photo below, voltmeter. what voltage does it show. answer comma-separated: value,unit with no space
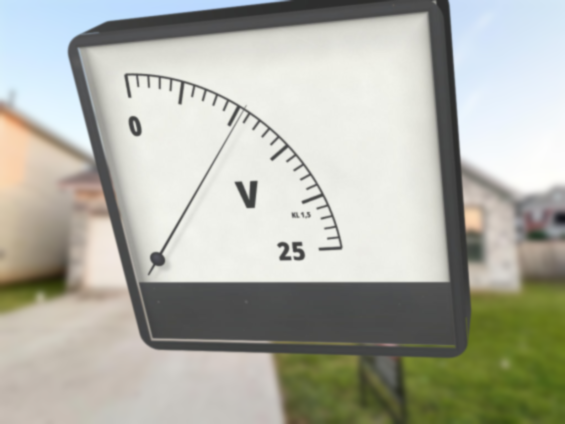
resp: 10.5,V
